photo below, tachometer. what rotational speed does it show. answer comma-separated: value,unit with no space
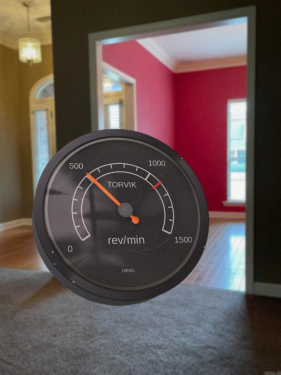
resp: 500,rpm
